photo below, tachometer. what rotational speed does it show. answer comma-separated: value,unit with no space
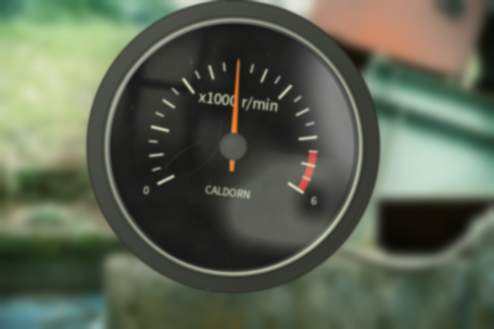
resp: 3000,rpm
